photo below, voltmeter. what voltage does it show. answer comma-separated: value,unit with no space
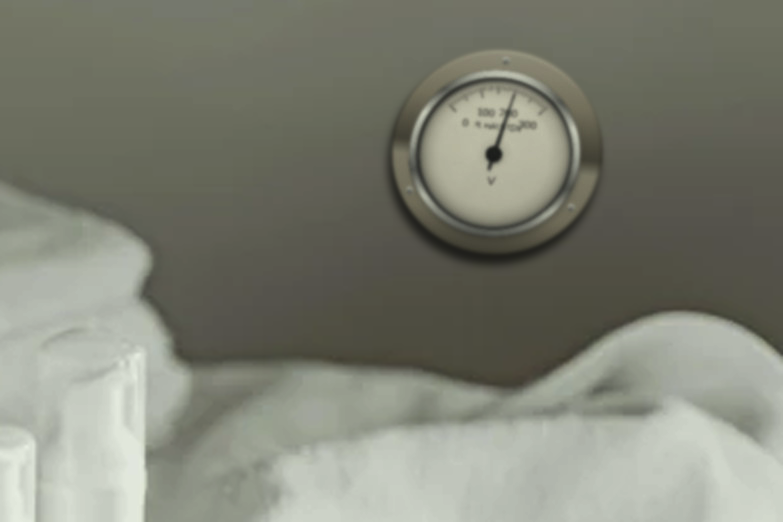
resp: 200,V
